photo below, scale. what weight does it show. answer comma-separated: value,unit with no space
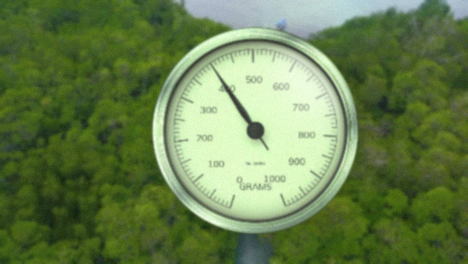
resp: 400,g
